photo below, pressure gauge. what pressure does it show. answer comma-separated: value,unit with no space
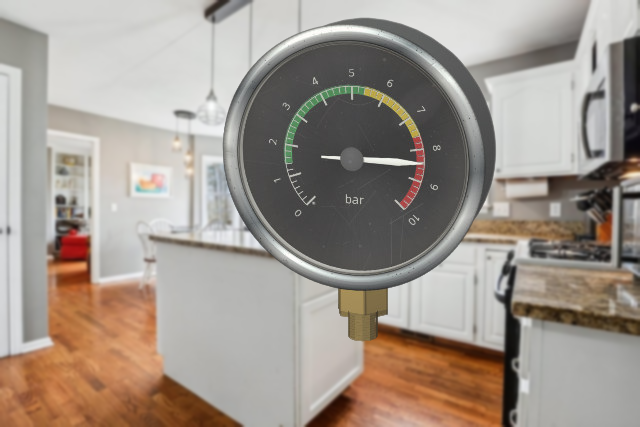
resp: 8.4,bar
